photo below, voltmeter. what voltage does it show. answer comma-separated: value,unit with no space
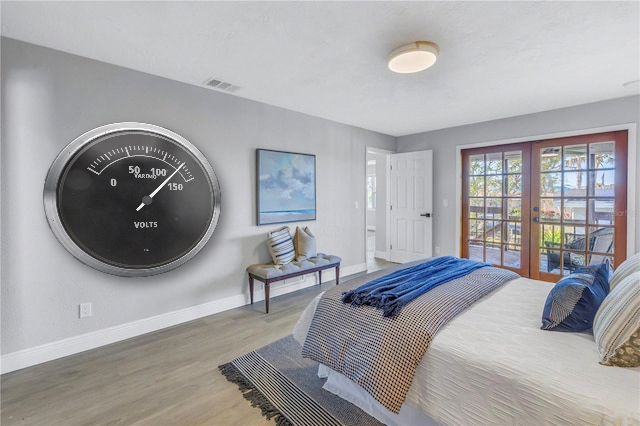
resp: 125,V
